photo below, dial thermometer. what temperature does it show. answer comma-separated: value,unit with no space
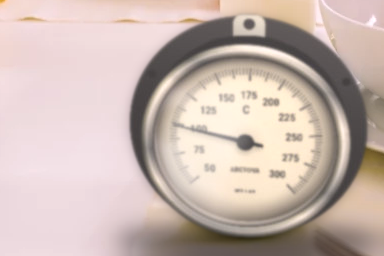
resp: 100,°C
